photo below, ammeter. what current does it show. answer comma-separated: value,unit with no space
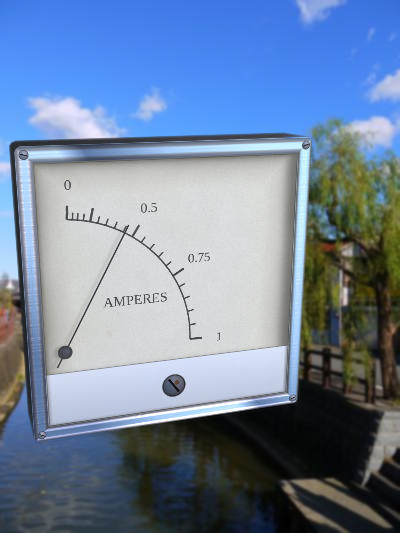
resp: 0.45,A
